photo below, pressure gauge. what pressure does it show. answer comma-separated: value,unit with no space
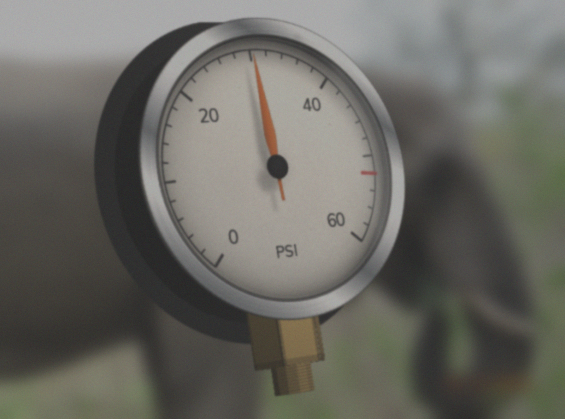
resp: 30,psi
